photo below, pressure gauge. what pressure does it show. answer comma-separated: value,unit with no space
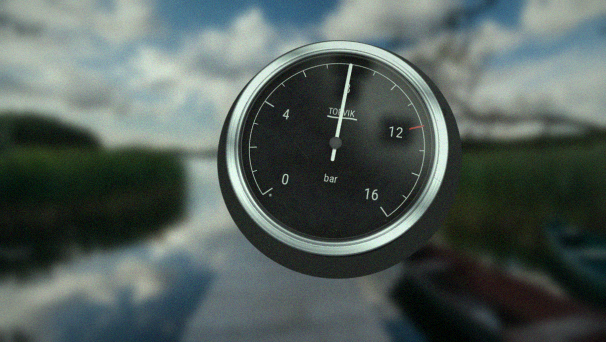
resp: 8,bar
